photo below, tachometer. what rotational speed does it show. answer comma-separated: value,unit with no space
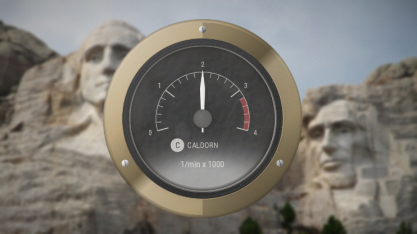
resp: 2000,rpm
